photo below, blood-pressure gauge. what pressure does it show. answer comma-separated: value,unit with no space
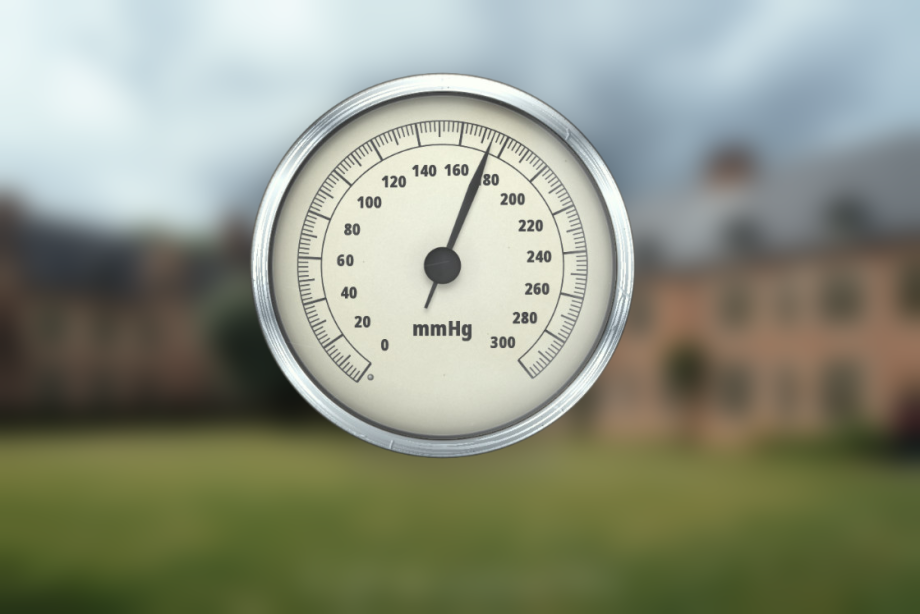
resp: 174,mmHg
